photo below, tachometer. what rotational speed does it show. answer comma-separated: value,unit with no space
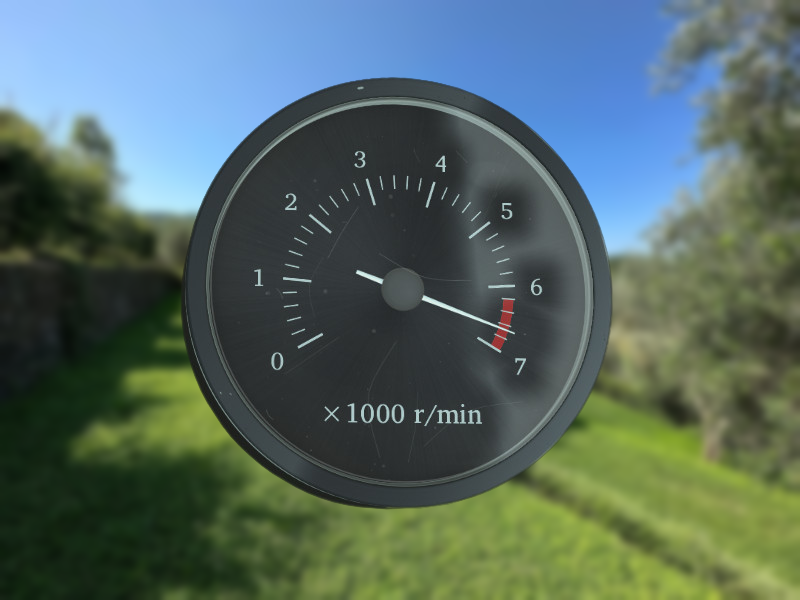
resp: 6700,rpm
